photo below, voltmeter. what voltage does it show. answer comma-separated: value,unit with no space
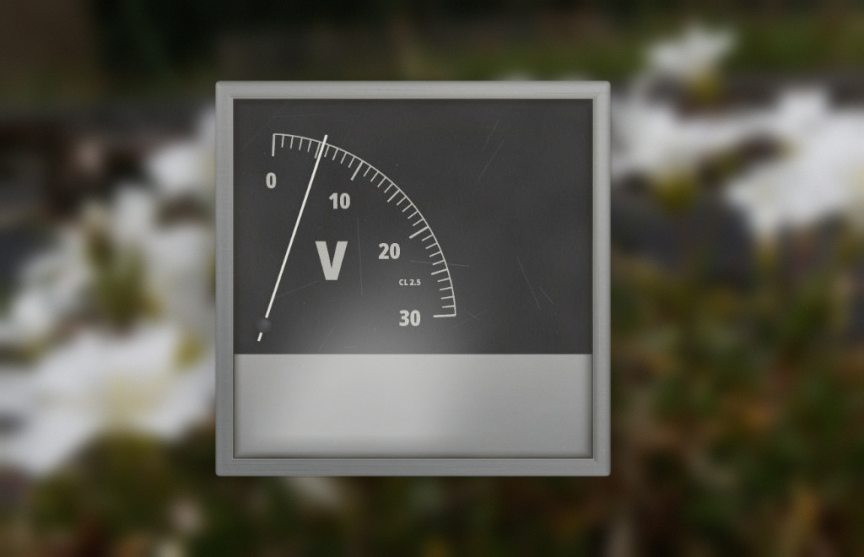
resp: 5.5,V
